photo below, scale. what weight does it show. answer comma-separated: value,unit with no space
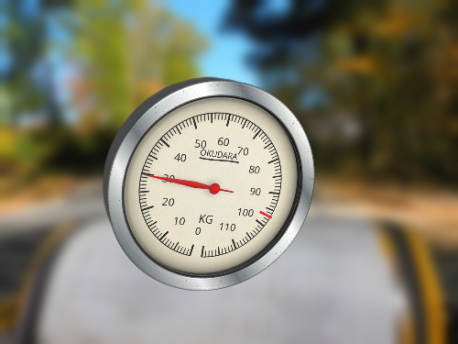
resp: 30,kg
